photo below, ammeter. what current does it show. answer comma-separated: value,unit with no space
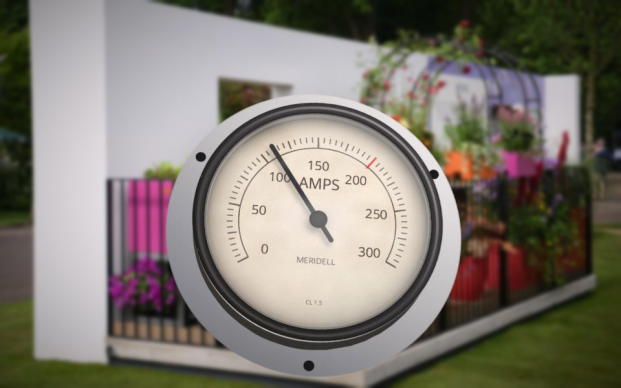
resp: 110,A
